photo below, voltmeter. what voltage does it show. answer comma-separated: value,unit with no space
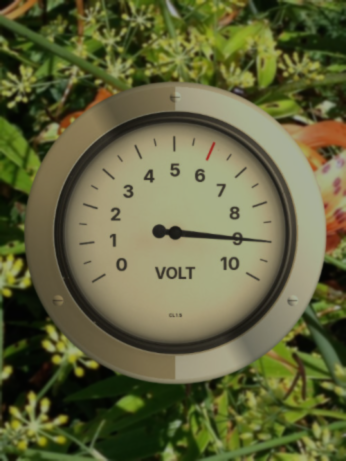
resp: 9,V
